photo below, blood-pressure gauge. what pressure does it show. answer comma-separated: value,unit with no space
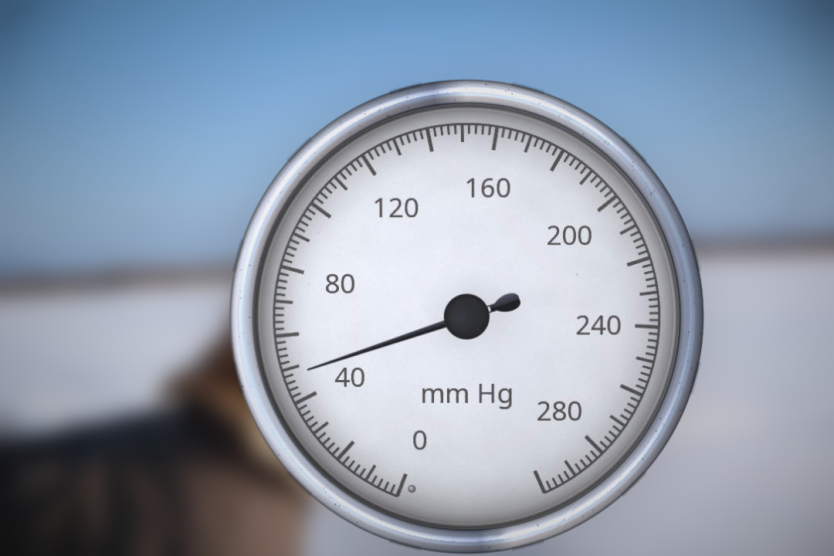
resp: 48,mmHg
